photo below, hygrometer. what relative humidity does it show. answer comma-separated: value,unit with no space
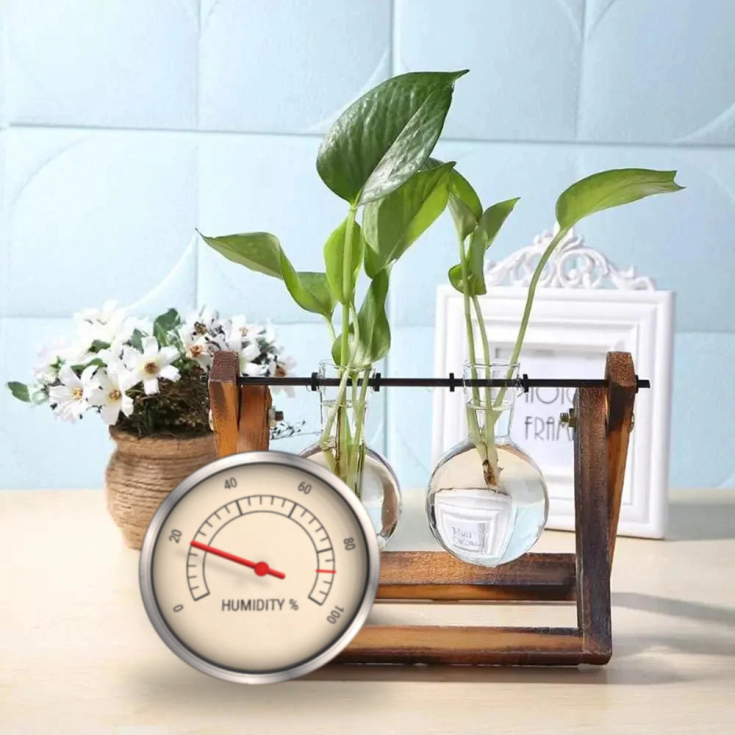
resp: 20,%
